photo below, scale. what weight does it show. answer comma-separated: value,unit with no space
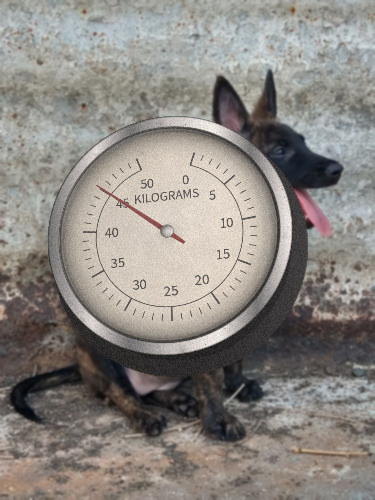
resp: 45,kg
